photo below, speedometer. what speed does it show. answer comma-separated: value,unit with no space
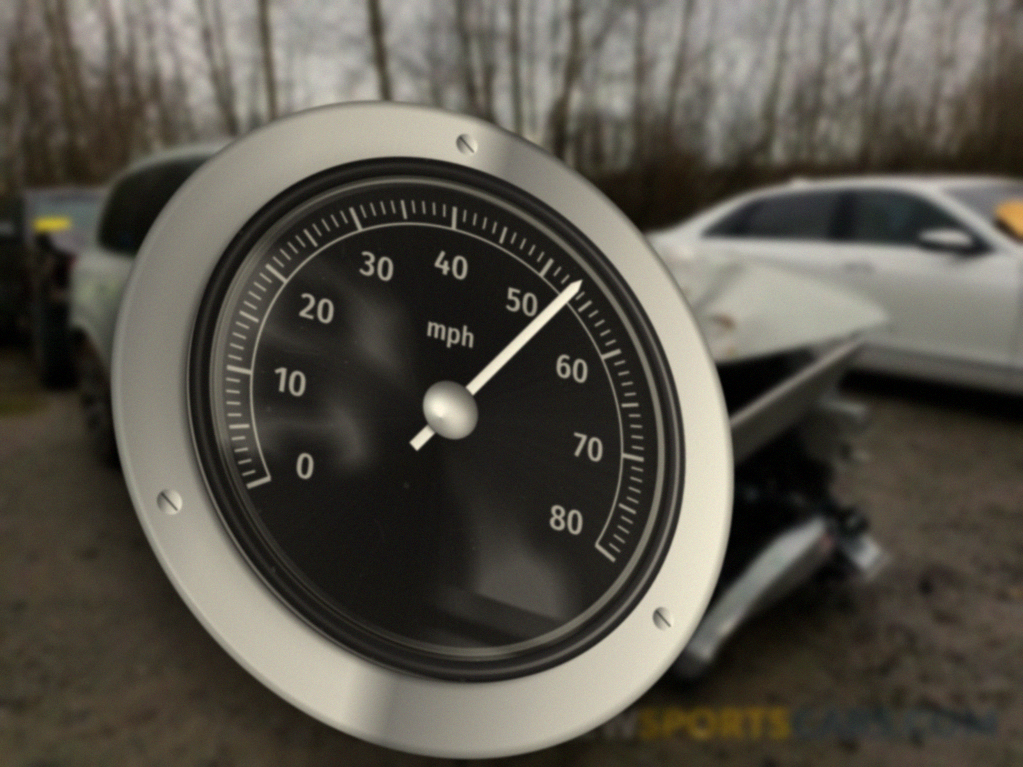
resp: 53,mph
